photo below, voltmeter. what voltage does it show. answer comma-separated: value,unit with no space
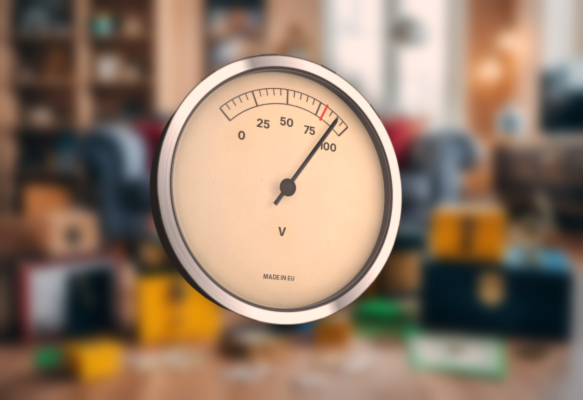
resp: 90,V
